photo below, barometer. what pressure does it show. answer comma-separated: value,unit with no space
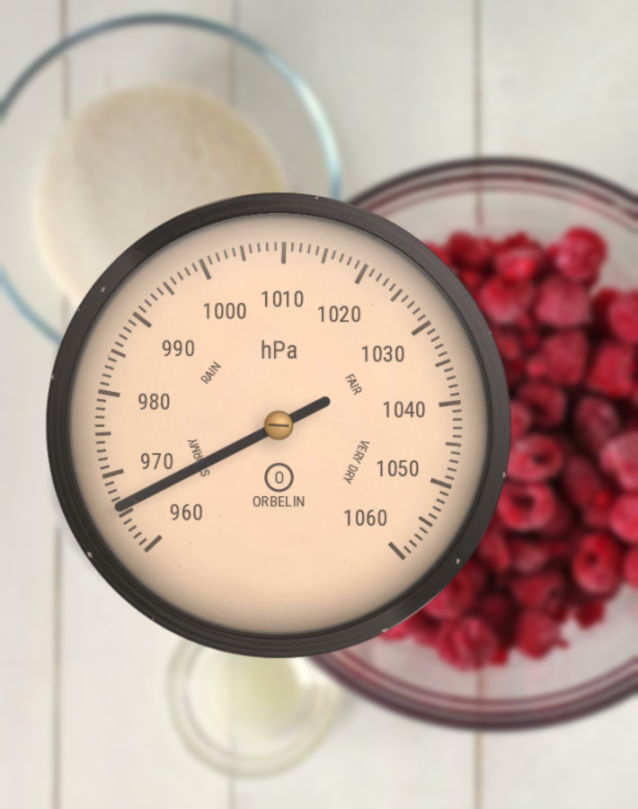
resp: 966,hPa
